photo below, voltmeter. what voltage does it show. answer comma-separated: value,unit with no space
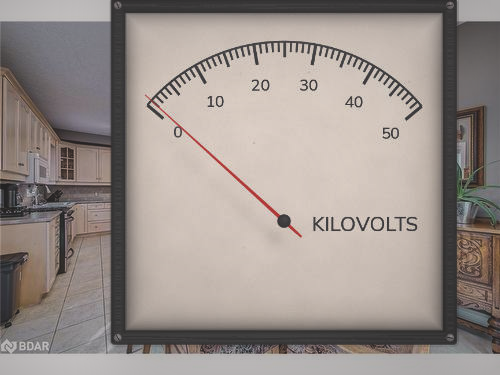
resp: 1,kV
